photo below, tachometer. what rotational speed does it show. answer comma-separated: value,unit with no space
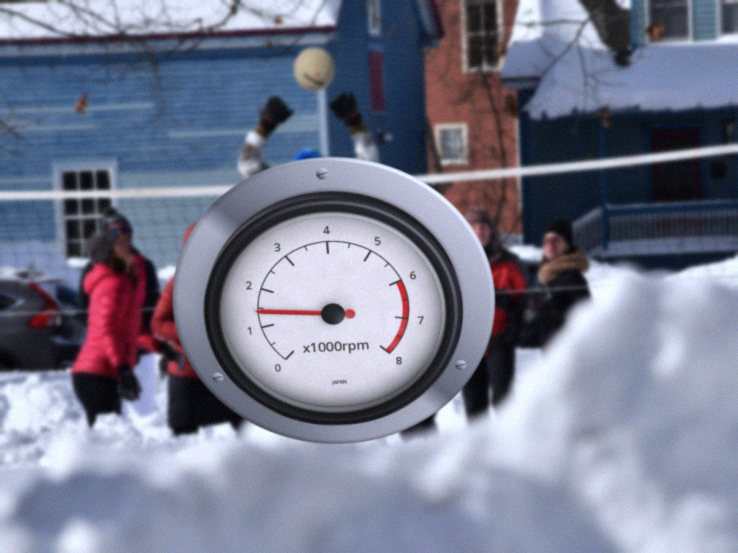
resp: 1500,rpm
